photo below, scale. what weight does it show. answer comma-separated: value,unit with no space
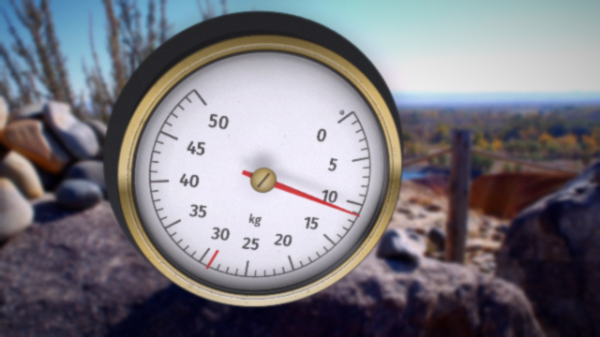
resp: 11,kg
